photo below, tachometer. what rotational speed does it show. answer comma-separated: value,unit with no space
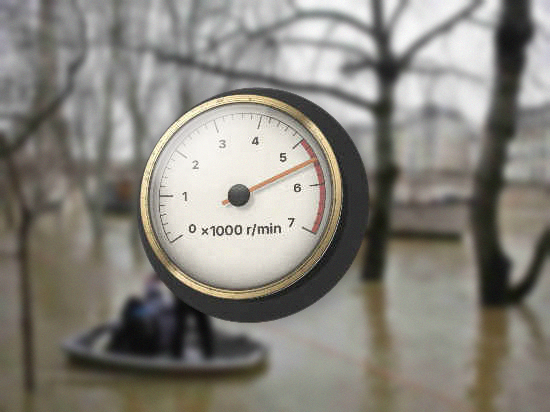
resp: 5500,rpm
